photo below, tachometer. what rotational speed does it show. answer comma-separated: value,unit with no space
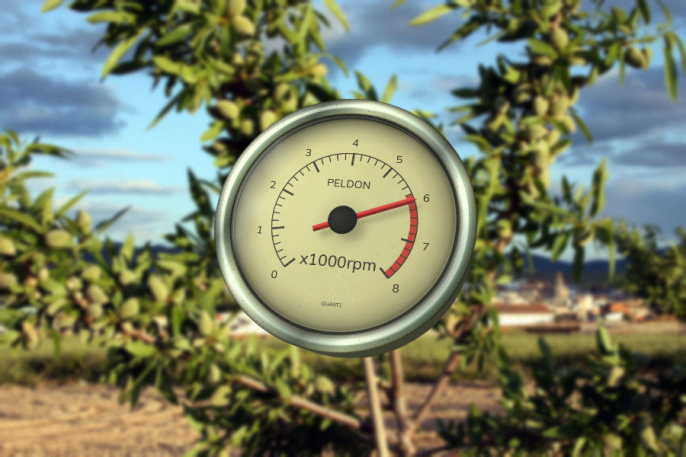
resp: 6000,rpm
